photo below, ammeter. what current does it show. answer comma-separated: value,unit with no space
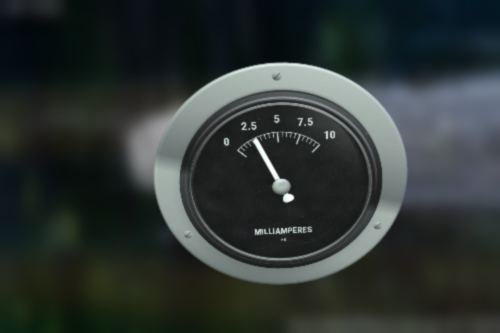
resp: 2.5,mA
